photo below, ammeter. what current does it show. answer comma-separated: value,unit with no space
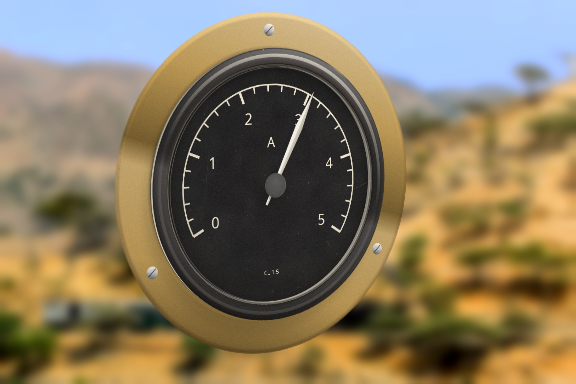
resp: 3,A
